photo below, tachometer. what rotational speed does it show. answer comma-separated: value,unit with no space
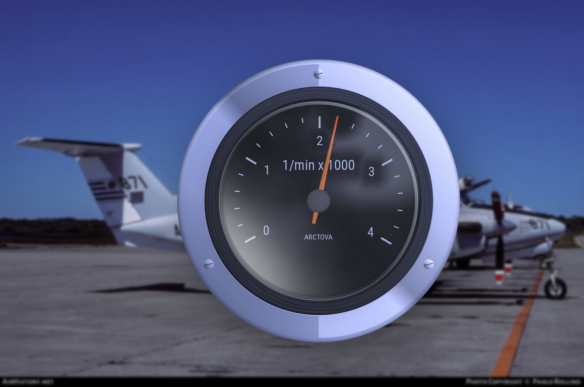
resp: 2200,rpm
